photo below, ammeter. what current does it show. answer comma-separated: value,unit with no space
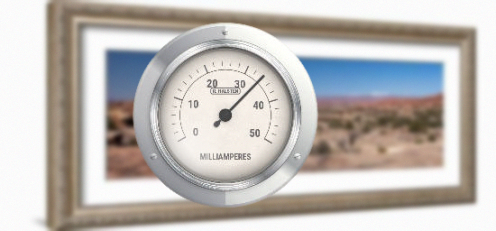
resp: 34,mA
